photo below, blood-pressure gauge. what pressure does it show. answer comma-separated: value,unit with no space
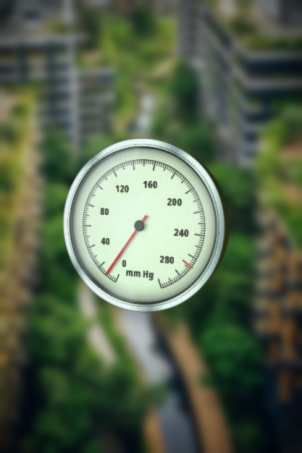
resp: 10,mmHg
